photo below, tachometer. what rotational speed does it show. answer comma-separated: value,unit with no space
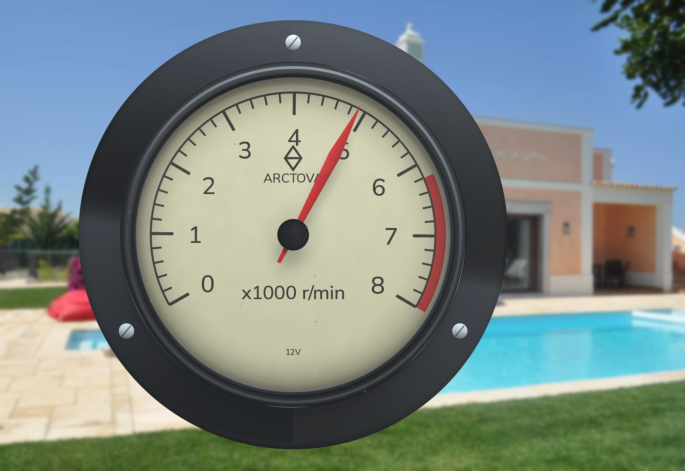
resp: 4900,rpm
